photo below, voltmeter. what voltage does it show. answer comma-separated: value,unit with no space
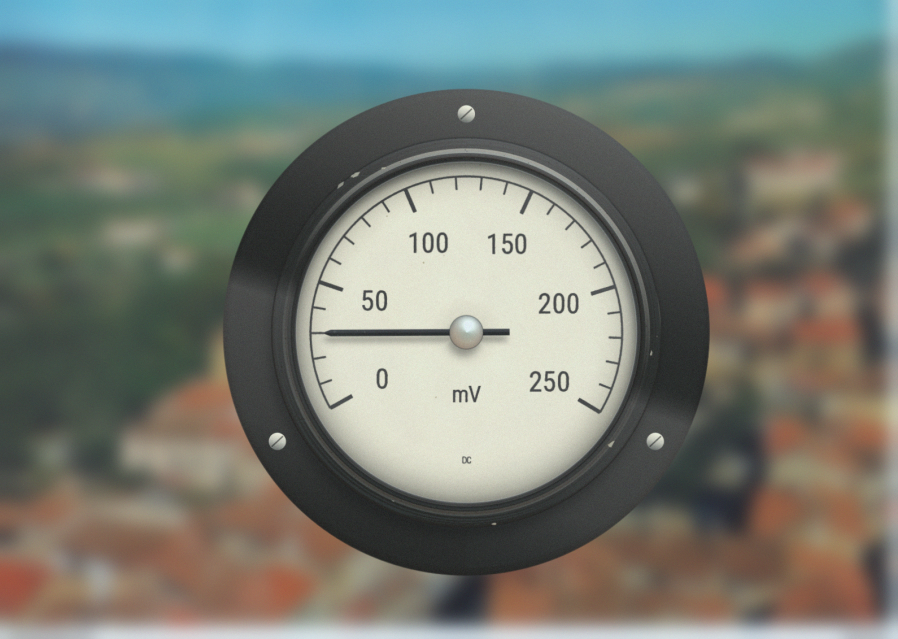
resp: 30,mV
